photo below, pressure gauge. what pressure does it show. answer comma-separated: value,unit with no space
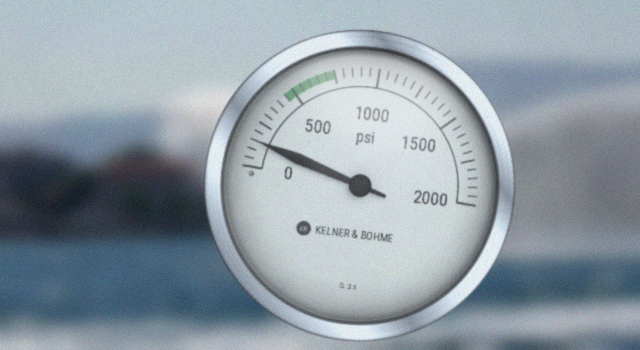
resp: 150,psi
